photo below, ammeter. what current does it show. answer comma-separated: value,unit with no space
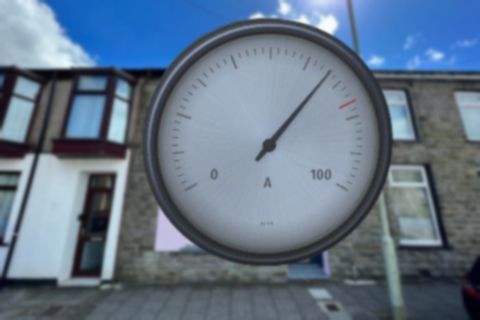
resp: 66,A
